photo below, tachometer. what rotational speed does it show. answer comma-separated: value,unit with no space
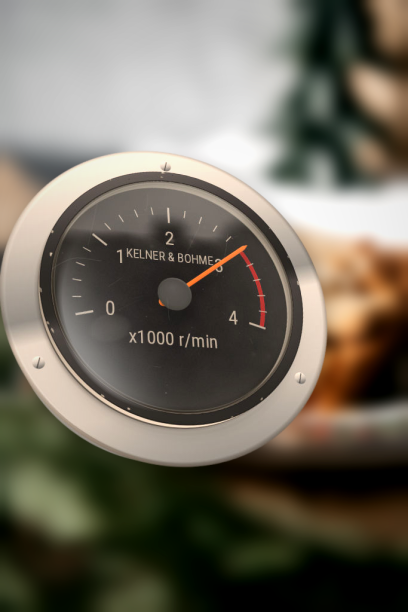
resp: 3000,rpm
